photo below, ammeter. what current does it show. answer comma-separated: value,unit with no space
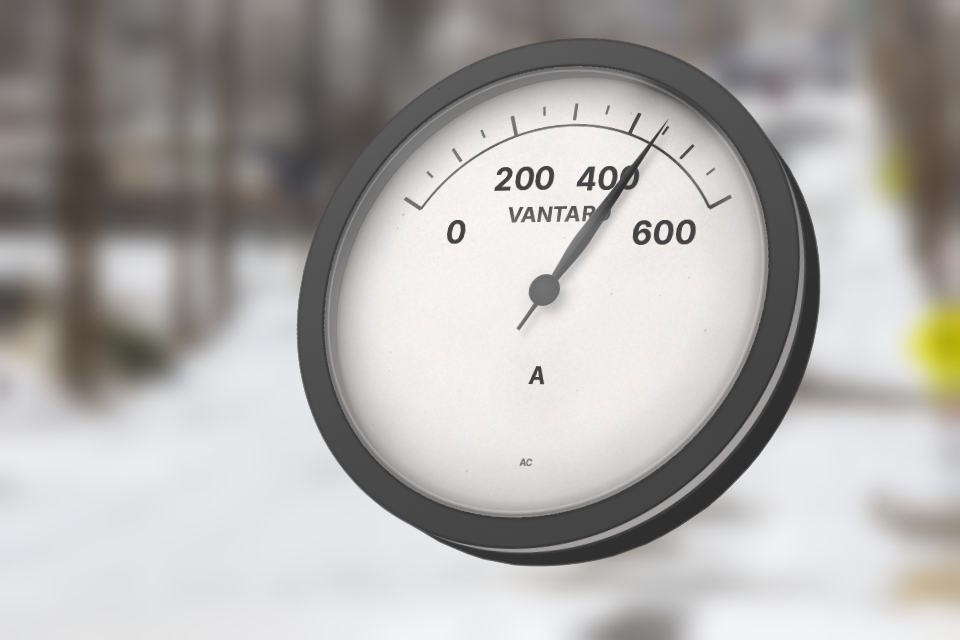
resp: 450,A
